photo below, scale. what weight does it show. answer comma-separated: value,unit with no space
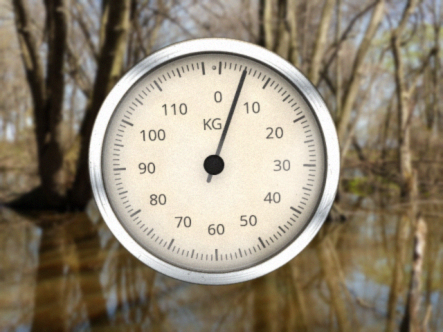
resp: 5,kg
